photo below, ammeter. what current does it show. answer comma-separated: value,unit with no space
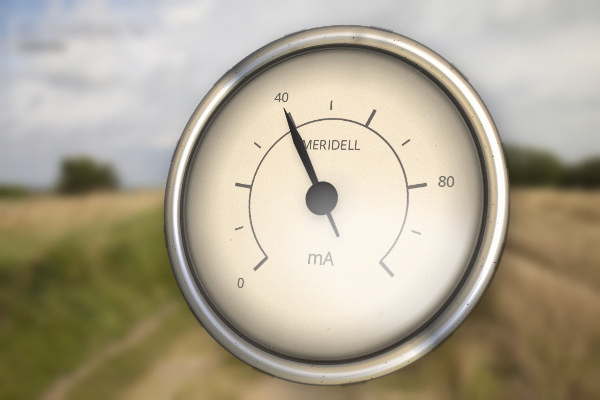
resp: 40,mA
